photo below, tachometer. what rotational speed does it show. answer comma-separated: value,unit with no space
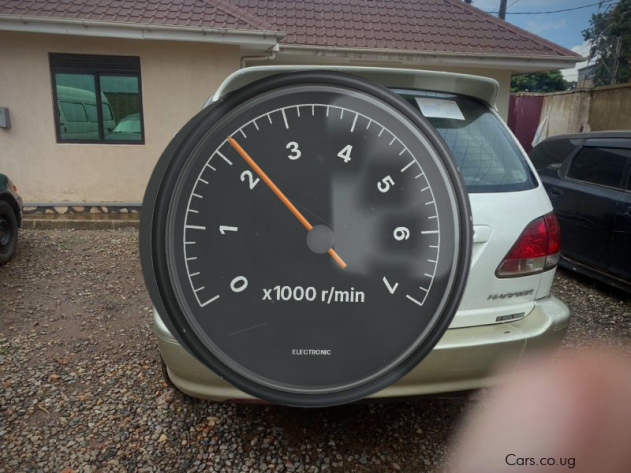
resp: 2200,rpm
